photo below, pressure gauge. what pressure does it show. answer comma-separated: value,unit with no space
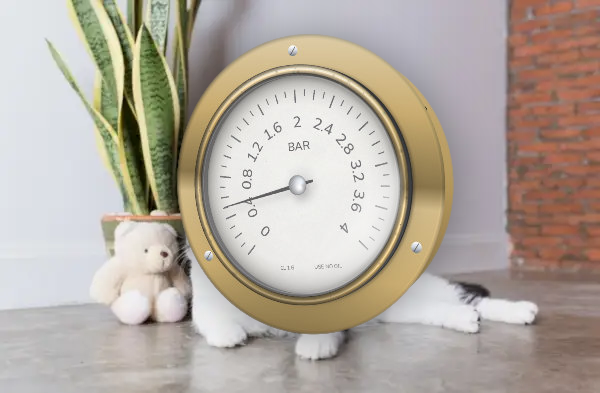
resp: 0.5,bar
